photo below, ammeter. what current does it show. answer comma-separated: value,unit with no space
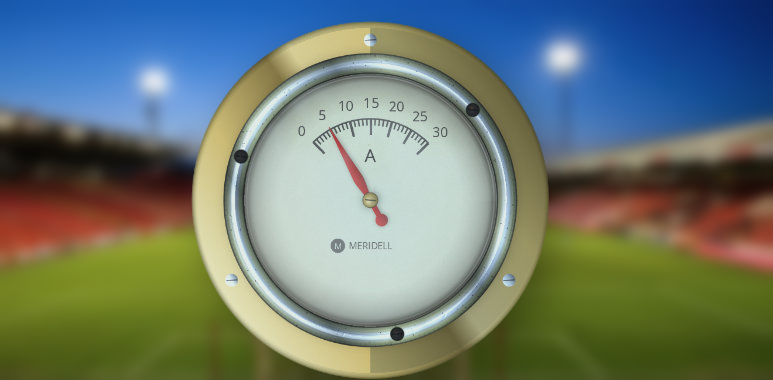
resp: 5,A
